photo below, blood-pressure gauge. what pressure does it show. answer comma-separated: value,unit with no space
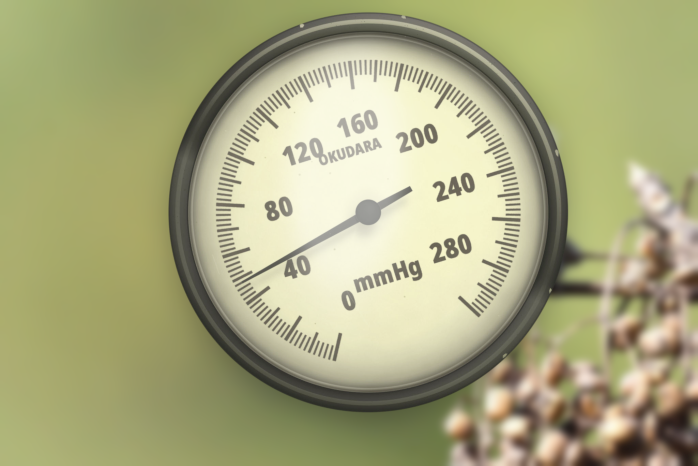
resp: 48,mmHg
